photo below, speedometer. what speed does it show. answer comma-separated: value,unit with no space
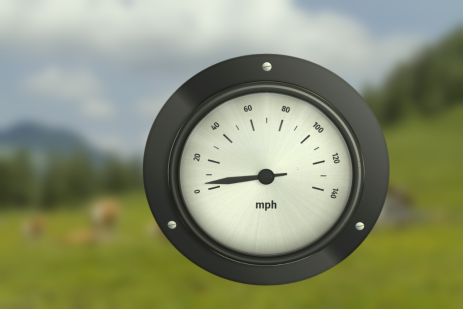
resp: 5,mph
